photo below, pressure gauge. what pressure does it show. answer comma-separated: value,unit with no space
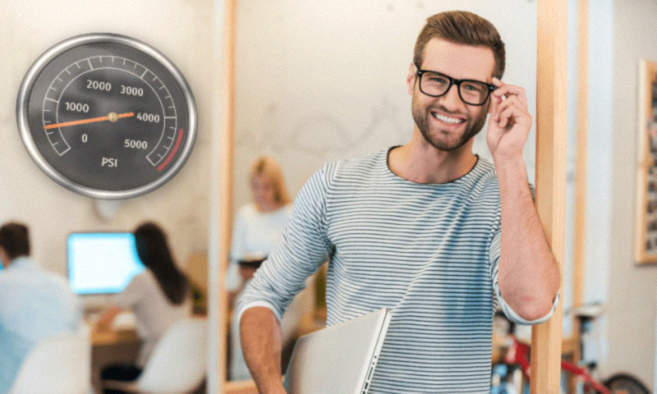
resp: 500,psi
